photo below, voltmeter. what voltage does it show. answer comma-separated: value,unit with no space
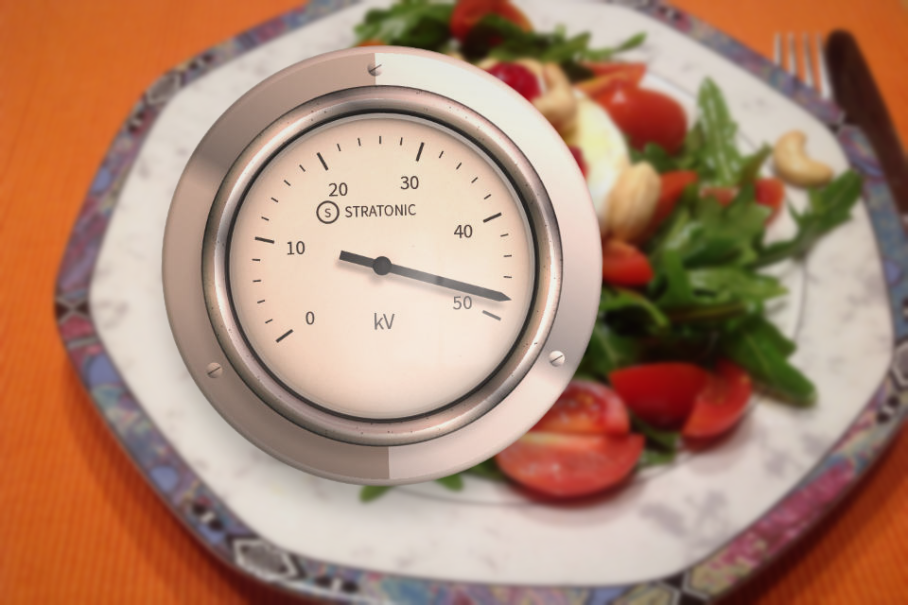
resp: 48,kV
